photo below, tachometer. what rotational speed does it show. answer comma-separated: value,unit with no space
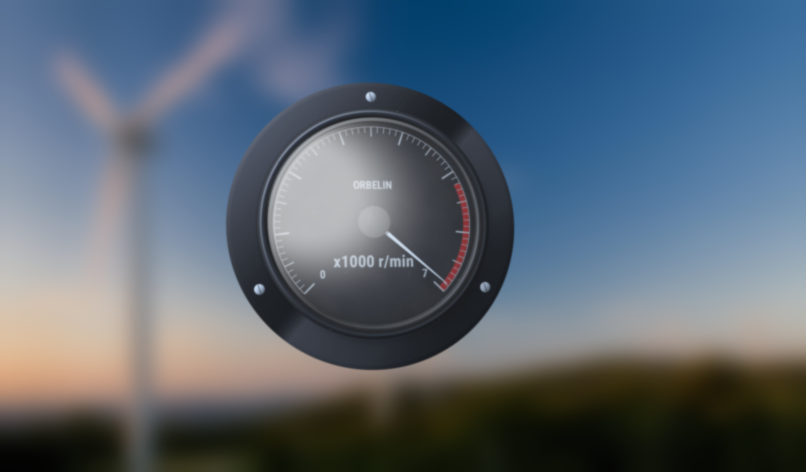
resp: 6900,rpm
